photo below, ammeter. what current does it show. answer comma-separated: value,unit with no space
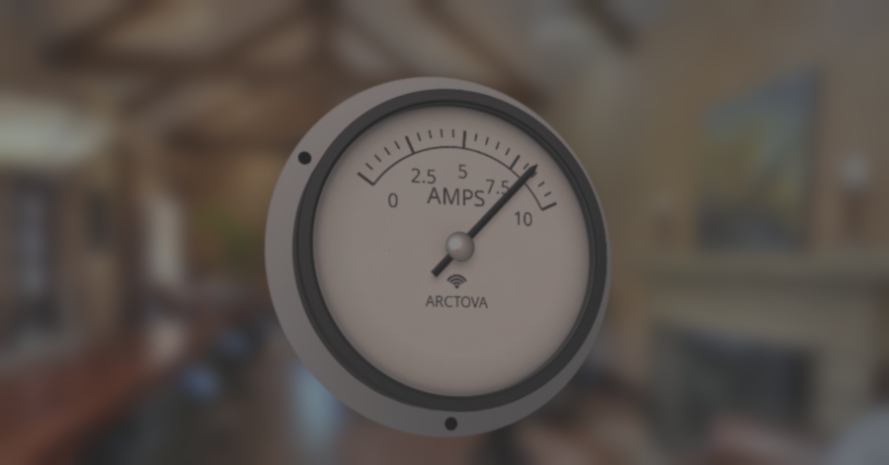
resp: 8.25,A
